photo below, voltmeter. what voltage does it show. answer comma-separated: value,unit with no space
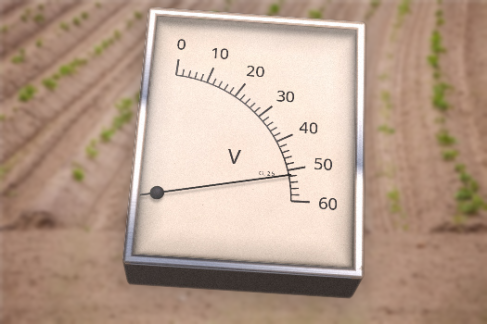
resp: 52,V
